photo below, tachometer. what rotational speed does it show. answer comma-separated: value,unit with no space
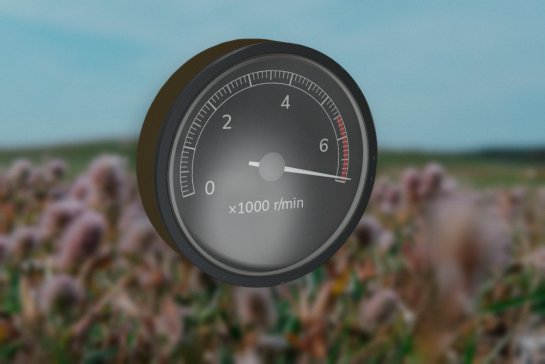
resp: 6900,rpm
